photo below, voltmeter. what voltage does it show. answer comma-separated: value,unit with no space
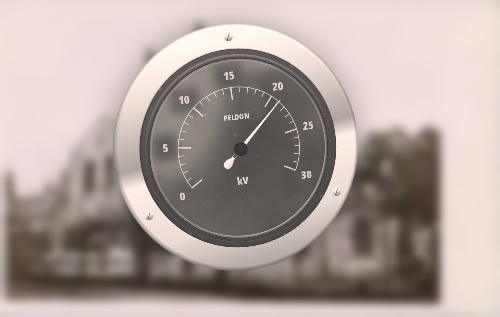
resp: 21,kV
